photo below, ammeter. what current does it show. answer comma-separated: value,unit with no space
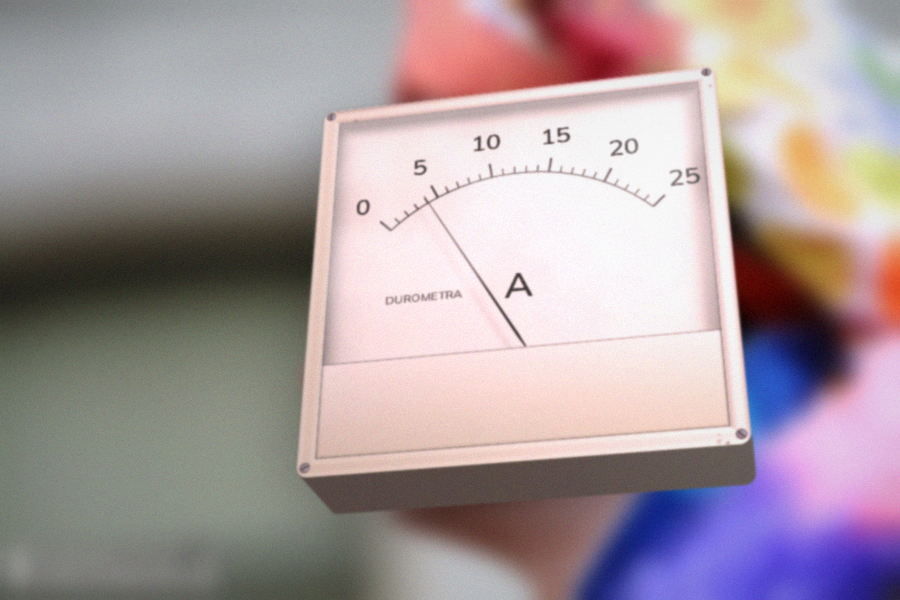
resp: 4,A
